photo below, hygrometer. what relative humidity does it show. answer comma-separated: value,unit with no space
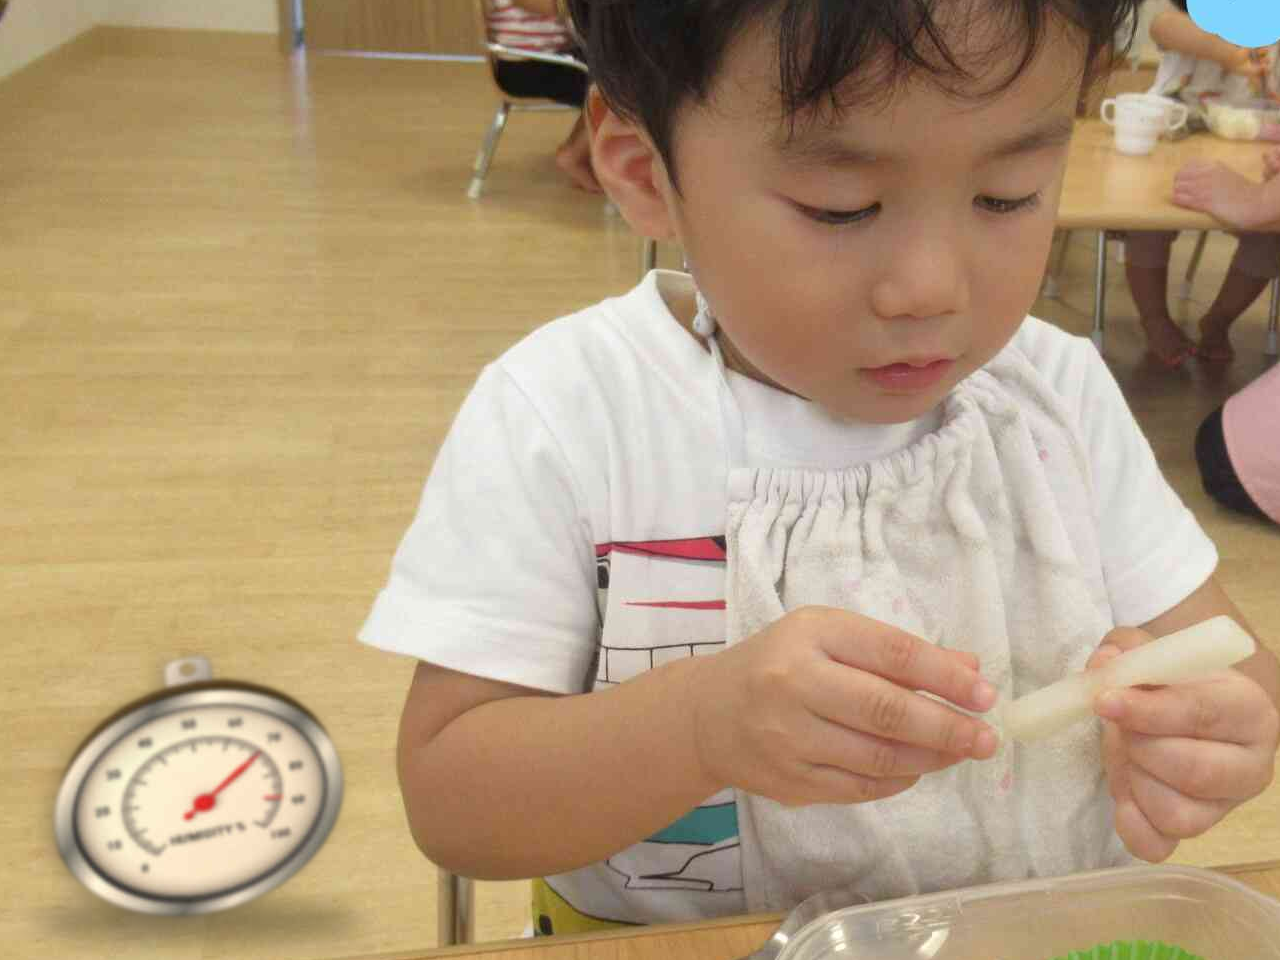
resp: 70,%
